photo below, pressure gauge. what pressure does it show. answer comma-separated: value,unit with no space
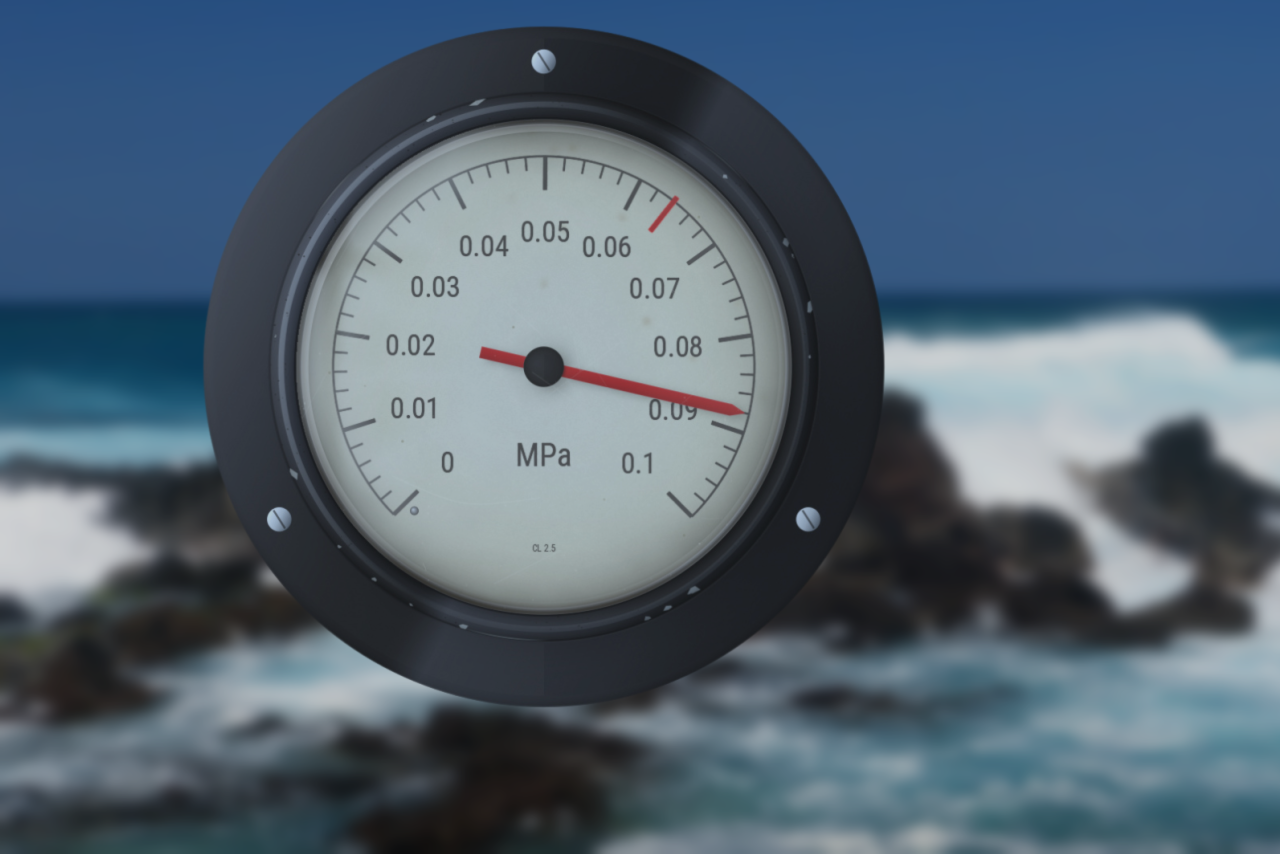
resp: 0.088,MPa
